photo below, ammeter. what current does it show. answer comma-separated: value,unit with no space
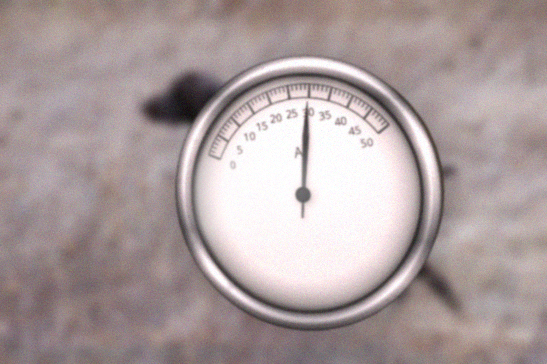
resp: 30,A
